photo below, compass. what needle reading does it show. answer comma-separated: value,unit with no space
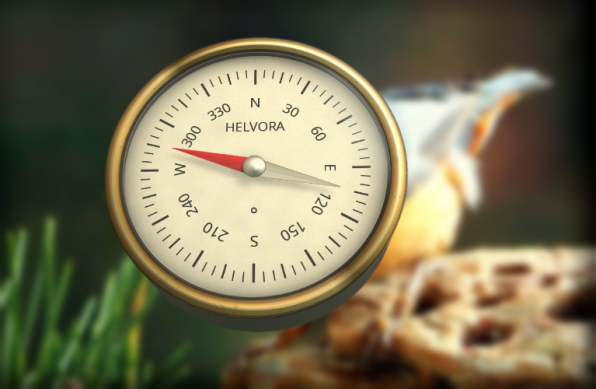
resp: 285,°
